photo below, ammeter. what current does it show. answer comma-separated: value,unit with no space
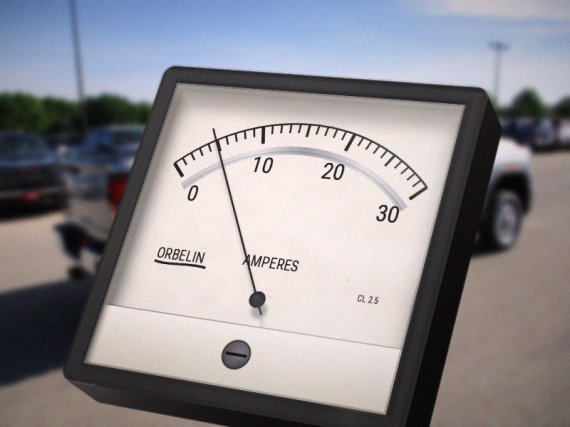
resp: 5,A
